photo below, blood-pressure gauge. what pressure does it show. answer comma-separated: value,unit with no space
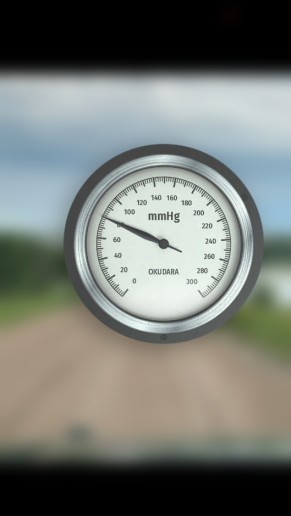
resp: 80,mmHg
